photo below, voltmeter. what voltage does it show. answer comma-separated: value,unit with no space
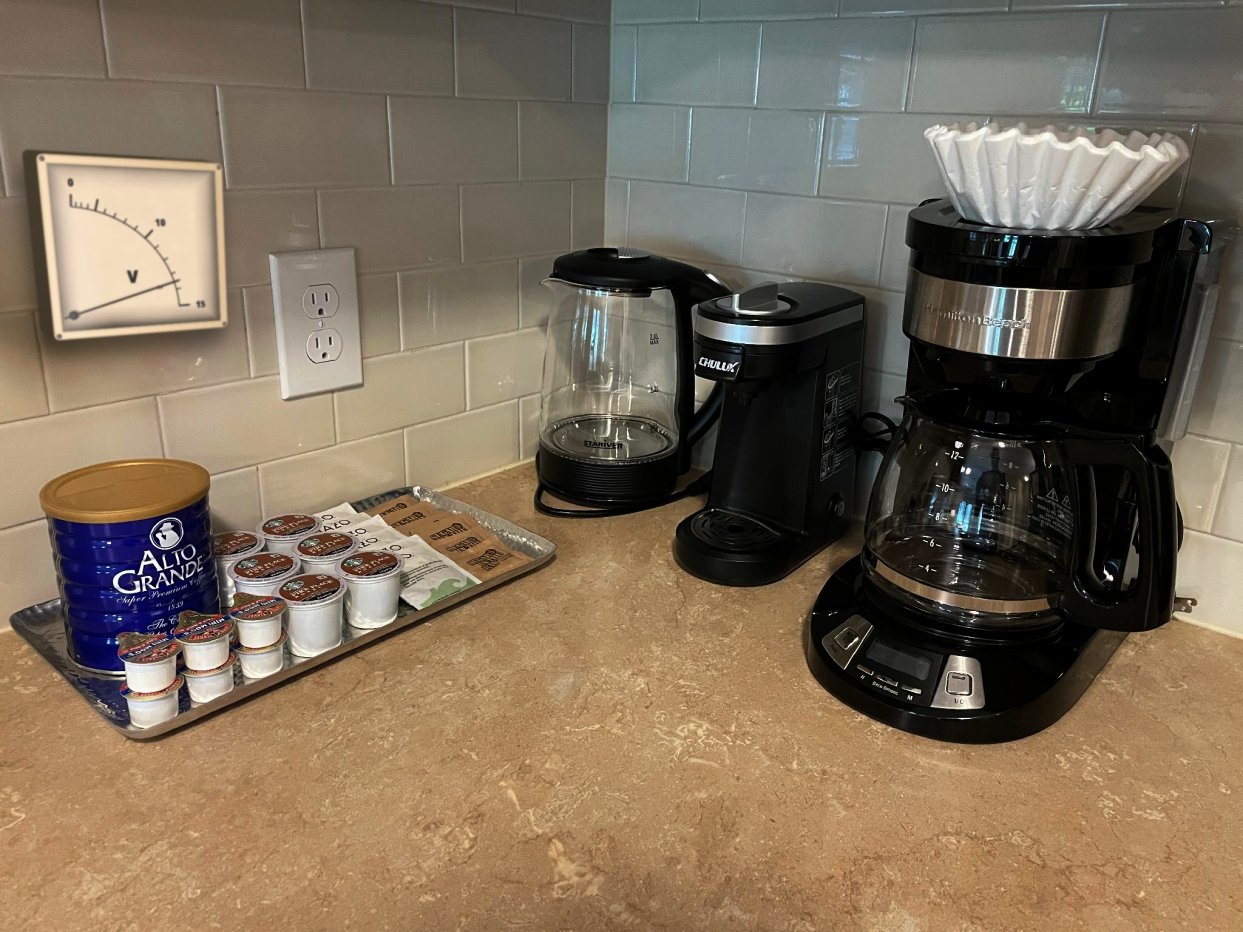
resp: 13.5,V
